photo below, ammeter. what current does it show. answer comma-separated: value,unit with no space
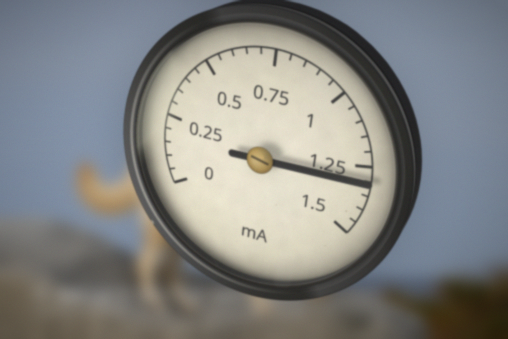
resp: 1.3,mA
